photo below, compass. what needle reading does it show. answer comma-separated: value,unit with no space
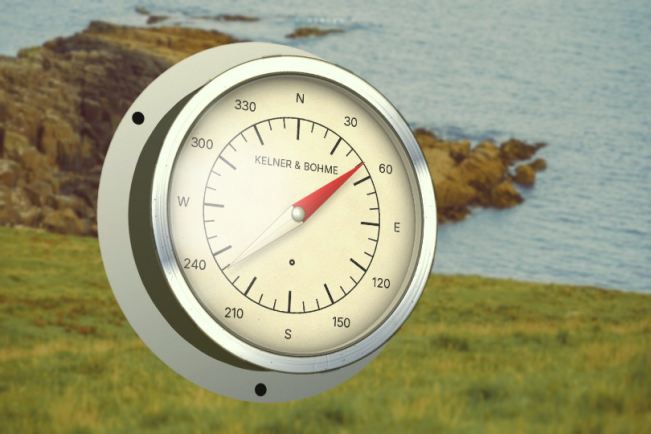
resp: 50,°
